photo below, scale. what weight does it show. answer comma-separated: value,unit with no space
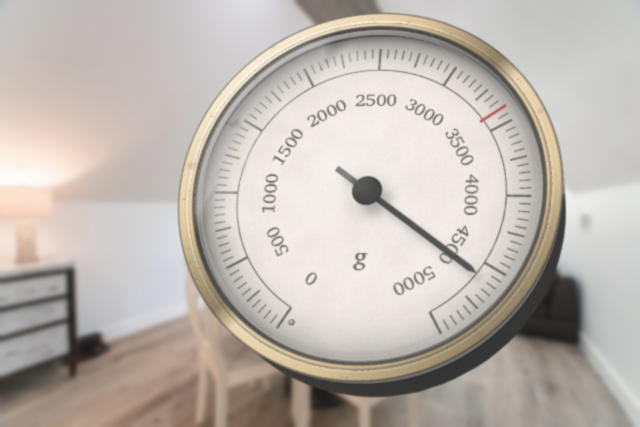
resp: 4600,g
